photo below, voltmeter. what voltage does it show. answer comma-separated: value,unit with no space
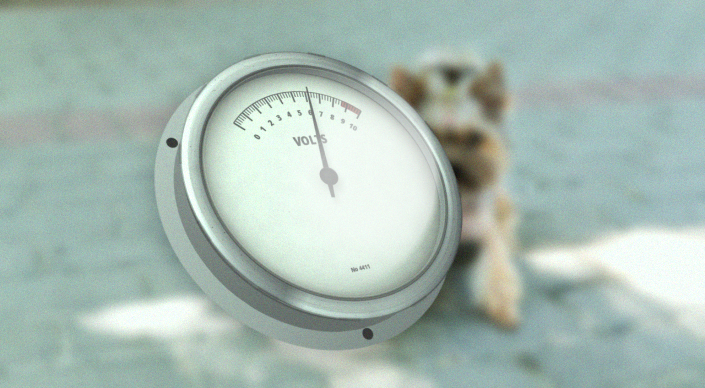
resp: 6,V
